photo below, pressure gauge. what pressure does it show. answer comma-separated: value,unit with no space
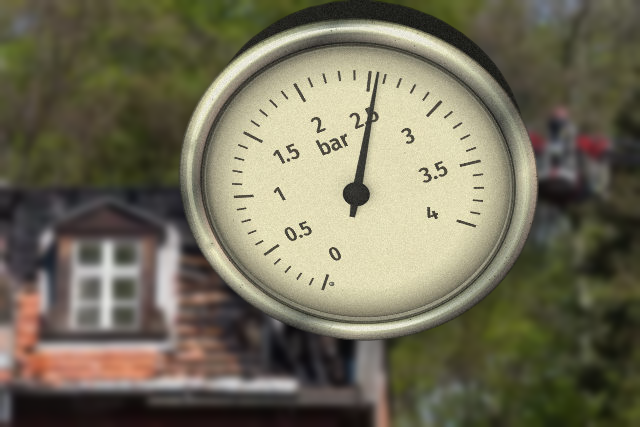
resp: 2.55,bar
